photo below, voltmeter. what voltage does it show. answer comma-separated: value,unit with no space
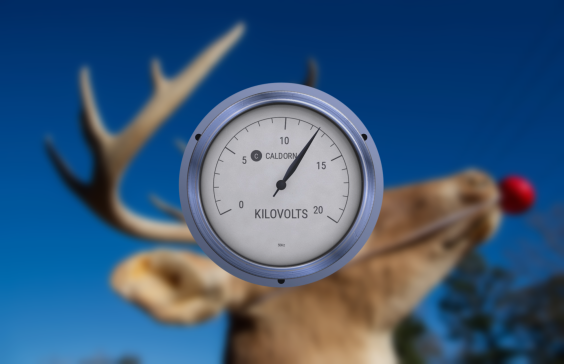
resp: 12.5,kV
